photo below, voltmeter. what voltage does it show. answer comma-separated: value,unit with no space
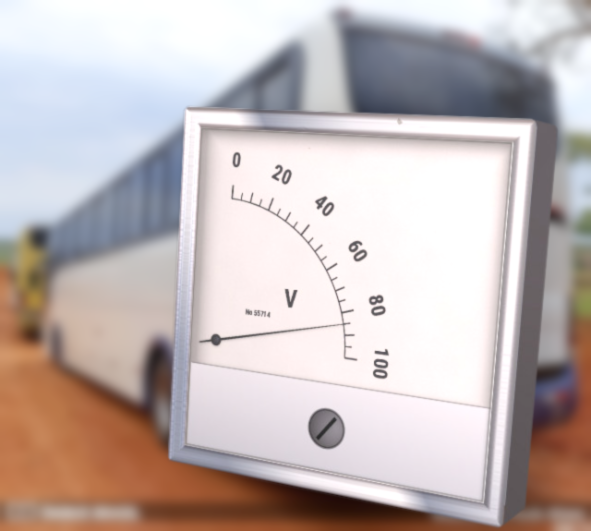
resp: 85,V
